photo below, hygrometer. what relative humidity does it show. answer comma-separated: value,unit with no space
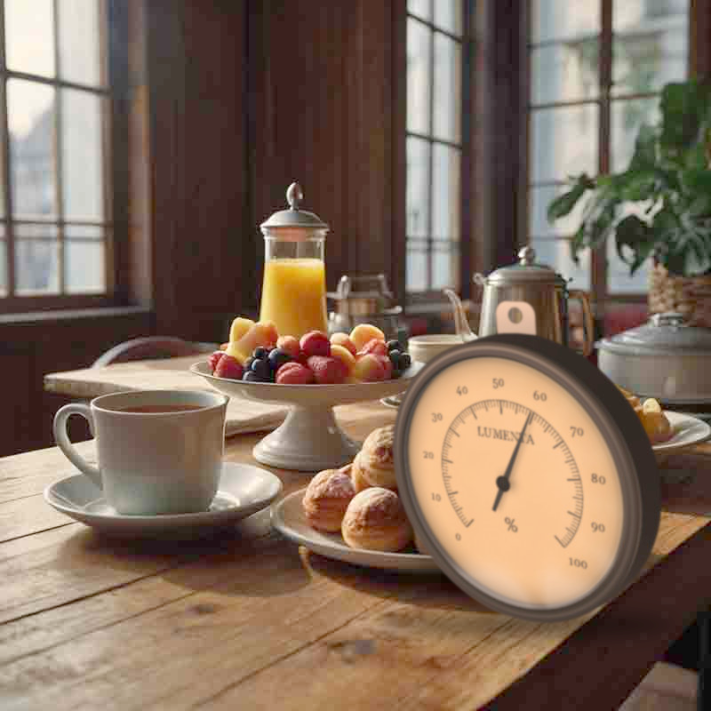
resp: 60,%
